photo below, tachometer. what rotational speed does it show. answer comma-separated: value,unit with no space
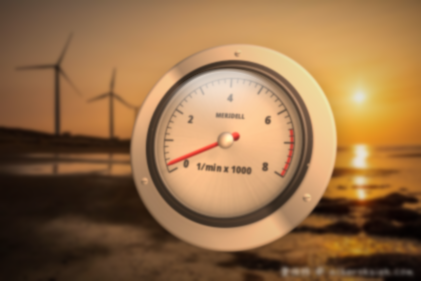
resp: 200,rpm
